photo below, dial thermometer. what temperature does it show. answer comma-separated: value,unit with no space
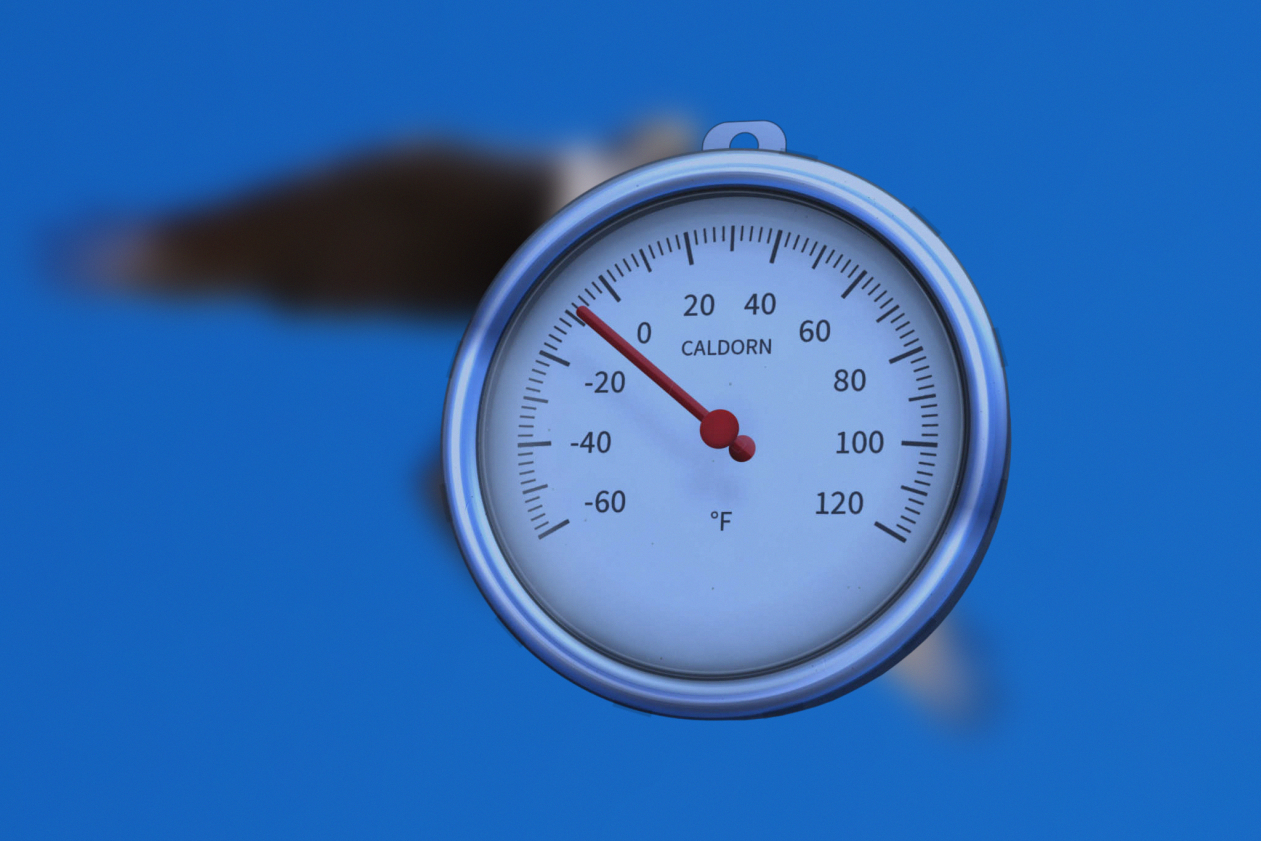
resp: -8,°F
